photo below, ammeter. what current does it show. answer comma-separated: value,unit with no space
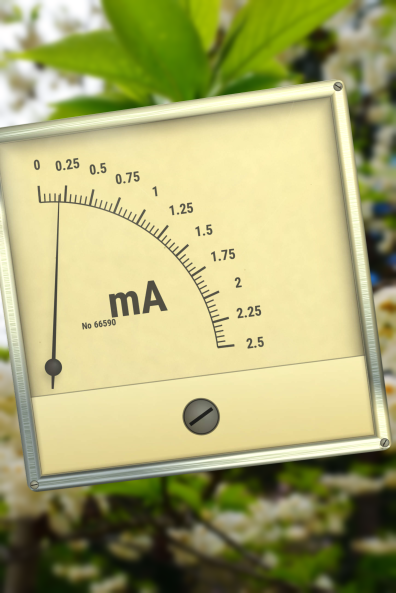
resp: 0.2,mA
